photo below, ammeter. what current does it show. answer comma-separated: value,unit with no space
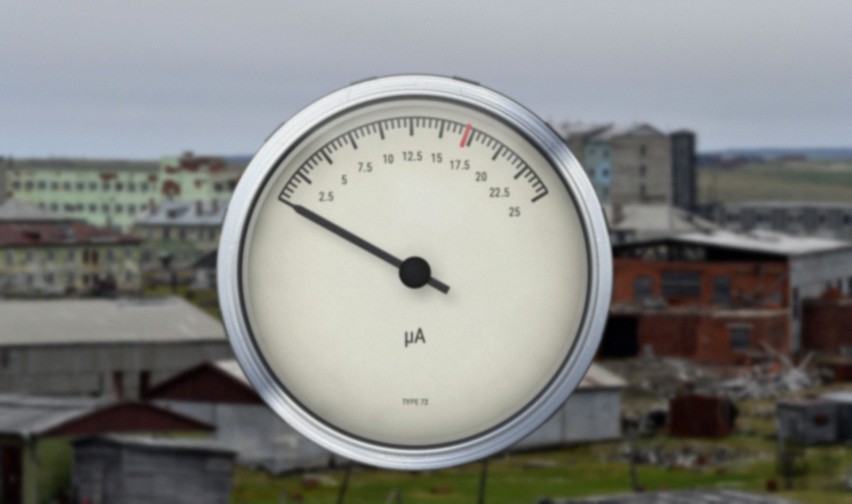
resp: 0,µA
